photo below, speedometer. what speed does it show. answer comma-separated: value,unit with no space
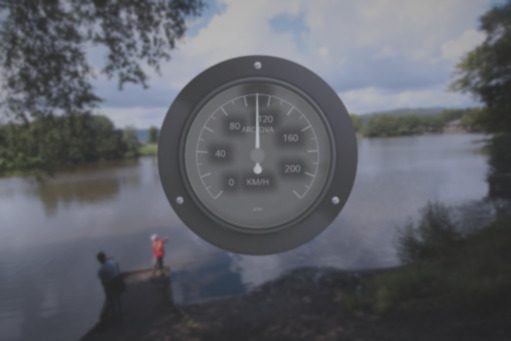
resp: 110,km/h
